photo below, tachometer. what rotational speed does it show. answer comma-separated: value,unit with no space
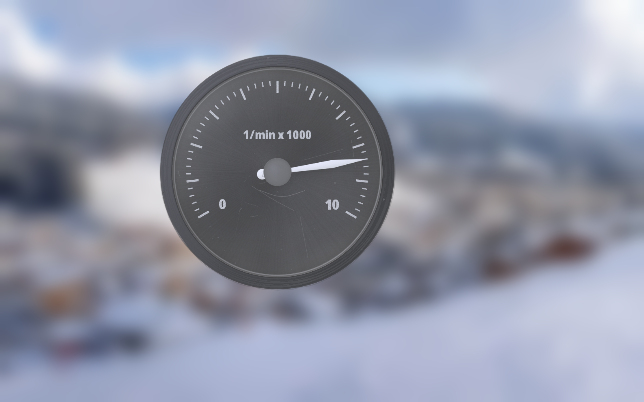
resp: 8400,rpm
